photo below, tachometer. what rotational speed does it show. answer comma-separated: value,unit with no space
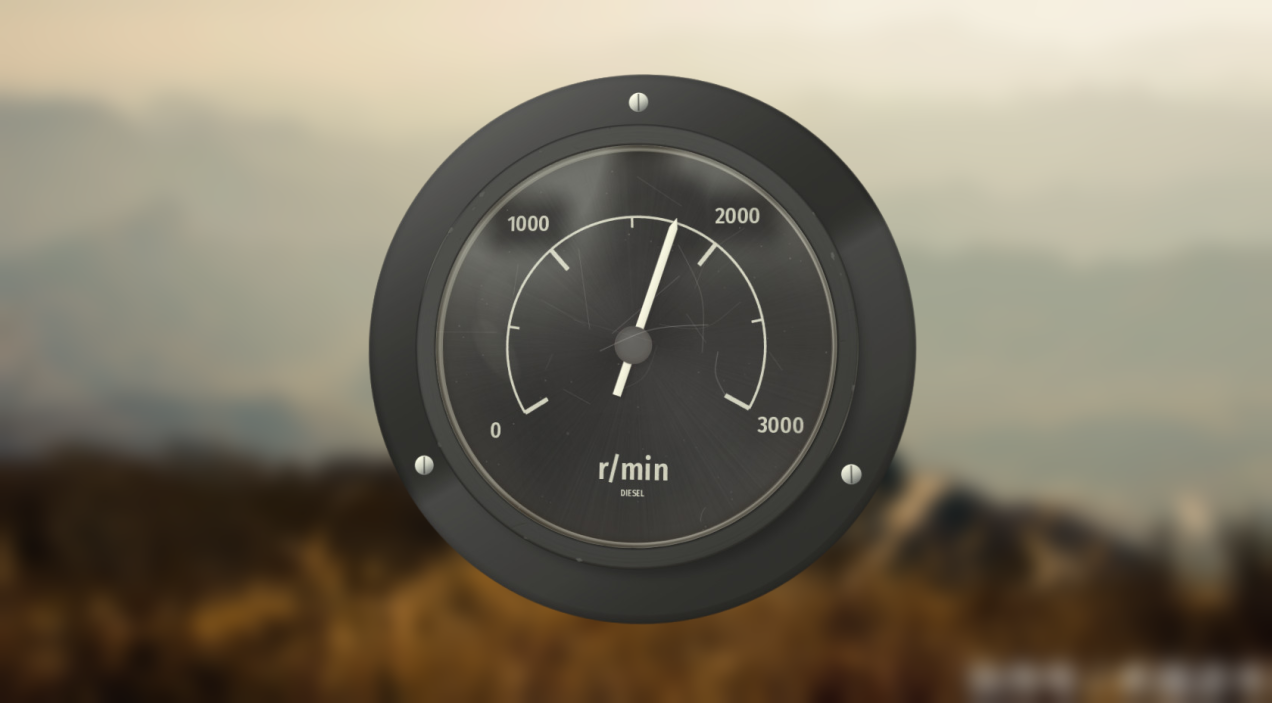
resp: 1750,rpm
